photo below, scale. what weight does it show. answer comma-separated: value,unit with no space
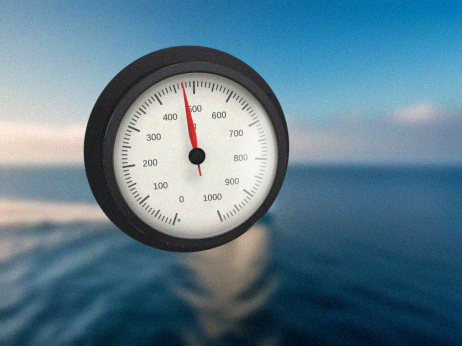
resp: 470,g
